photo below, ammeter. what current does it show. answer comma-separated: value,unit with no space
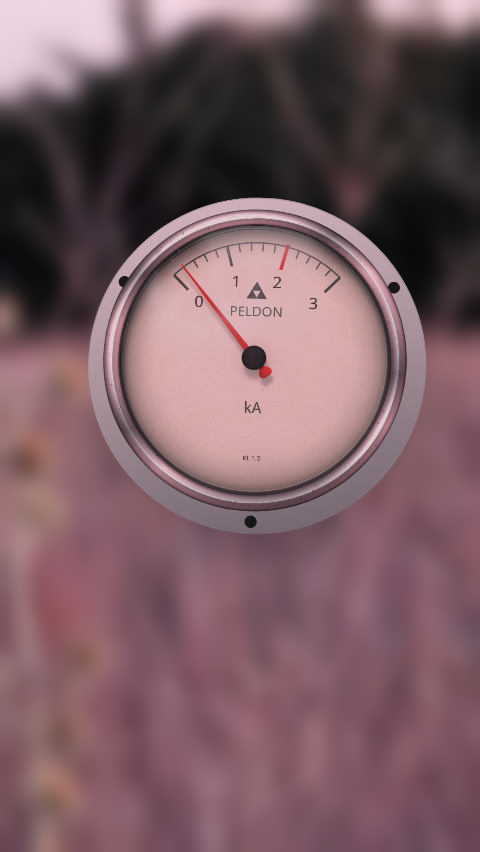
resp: 0.2,kA
